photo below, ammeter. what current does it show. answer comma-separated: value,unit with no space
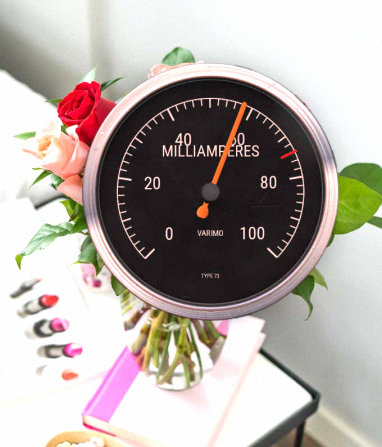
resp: 58,mA
